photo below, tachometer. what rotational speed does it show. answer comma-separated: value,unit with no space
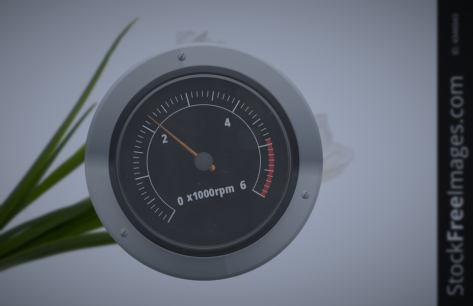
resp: 2200,rpm
